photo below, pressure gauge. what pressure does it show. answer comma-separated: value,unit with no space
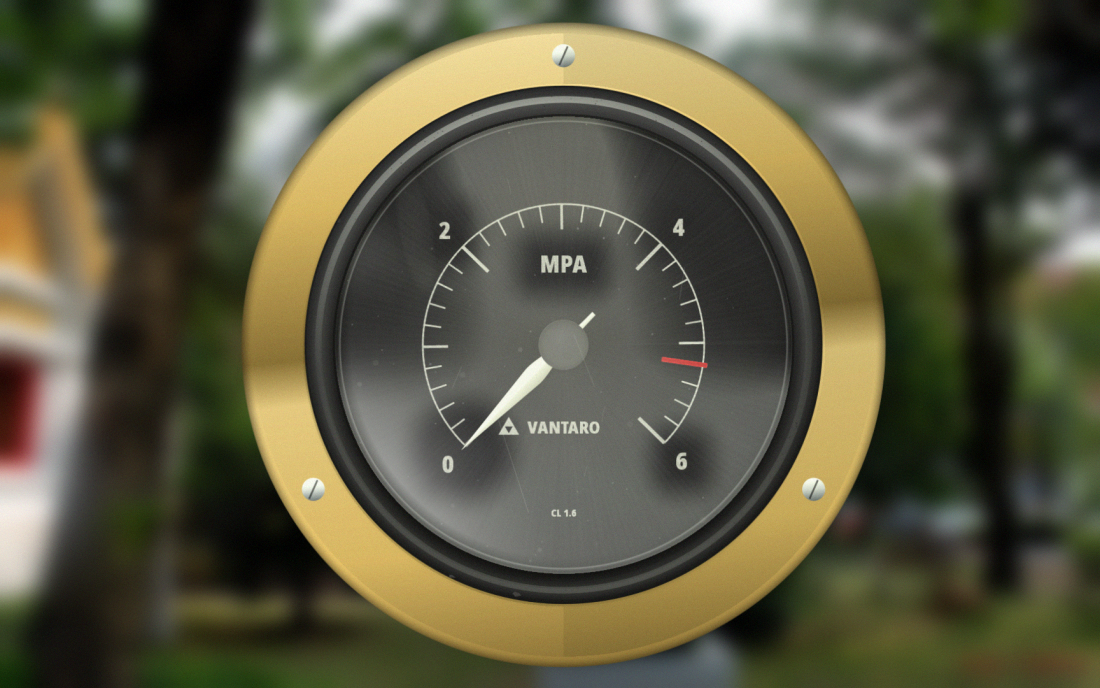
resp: 0,MPa
